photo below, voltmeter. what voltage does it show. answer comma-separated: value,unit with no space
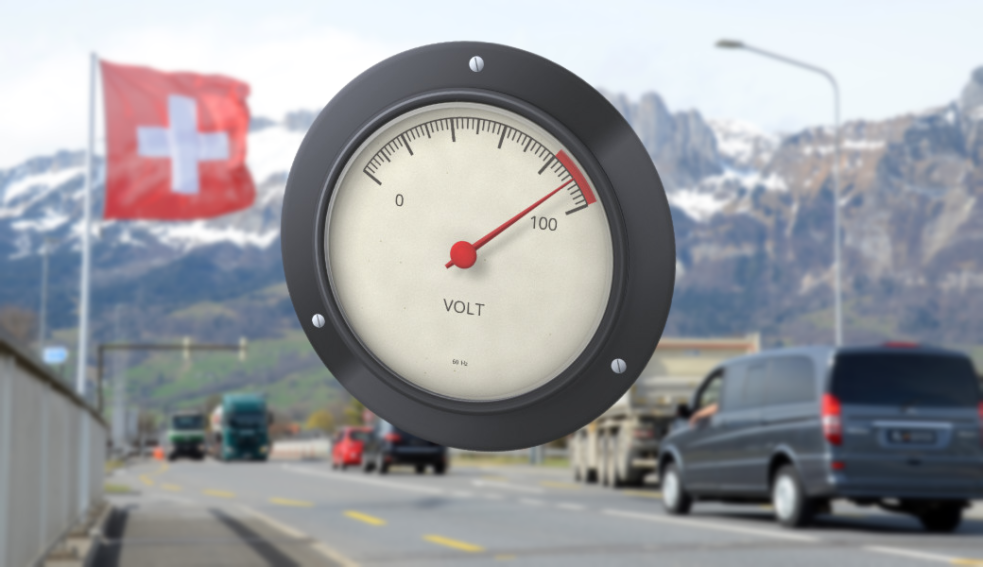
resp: 90,V
